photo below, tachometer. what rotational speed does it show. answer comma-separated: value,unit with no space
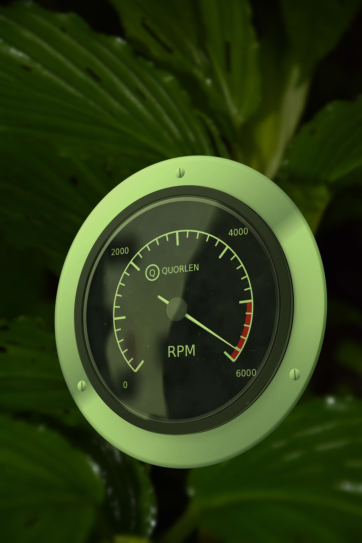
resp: 5800,rpm
